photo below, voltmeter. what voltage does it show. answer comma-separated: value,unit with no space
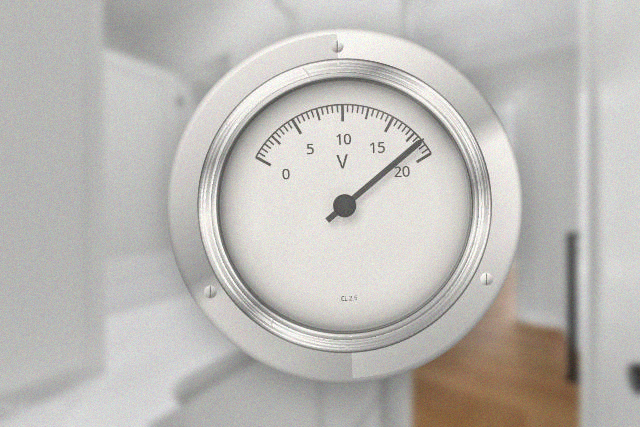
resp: 18.5,V
